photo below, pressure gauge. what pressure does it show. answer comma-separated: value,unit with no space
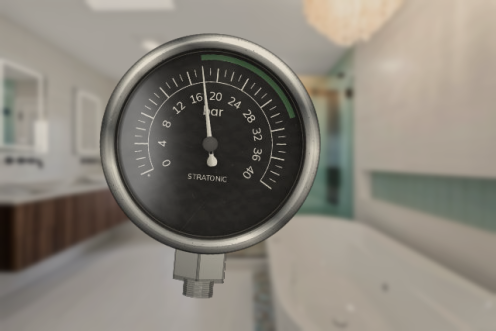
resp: 18,bar
